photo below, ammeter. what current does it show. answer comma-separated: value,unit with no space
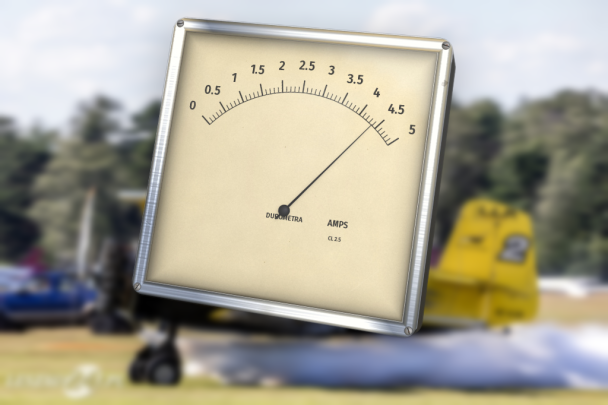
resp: 4.4,A
